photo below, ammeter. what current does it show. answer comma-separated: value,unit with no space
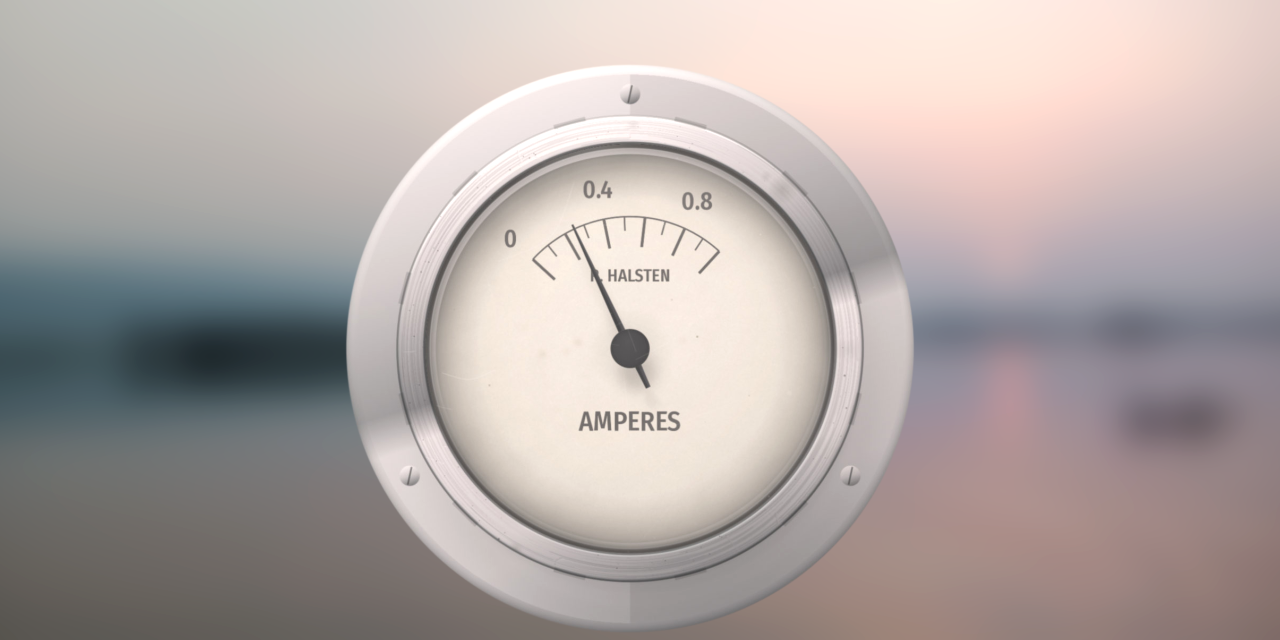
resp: 0.25,A
